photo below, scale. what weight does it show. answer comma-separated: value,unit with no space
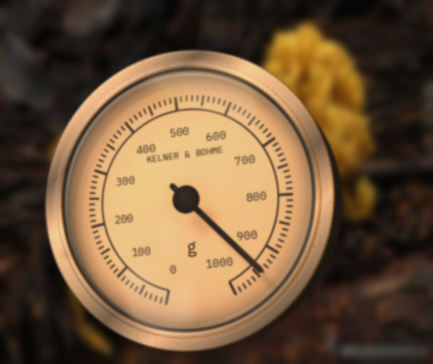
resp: 940,g
